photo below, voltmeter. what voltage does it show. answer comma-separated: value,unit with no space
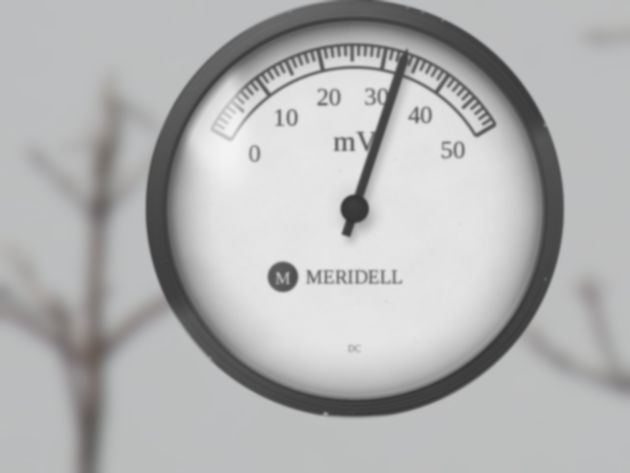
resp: 33,mV
